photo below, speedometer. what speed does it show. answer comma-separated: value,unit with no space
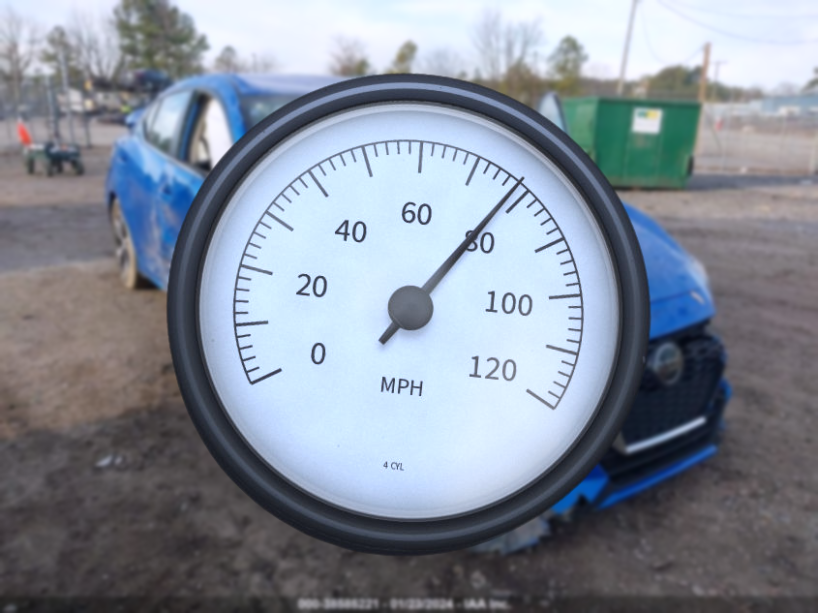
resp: 78,mph
